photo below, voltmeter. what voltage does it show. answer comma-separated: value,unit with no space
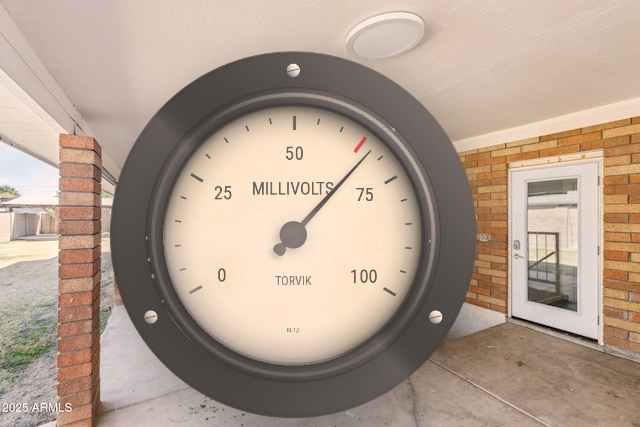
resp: 67.5,mV
